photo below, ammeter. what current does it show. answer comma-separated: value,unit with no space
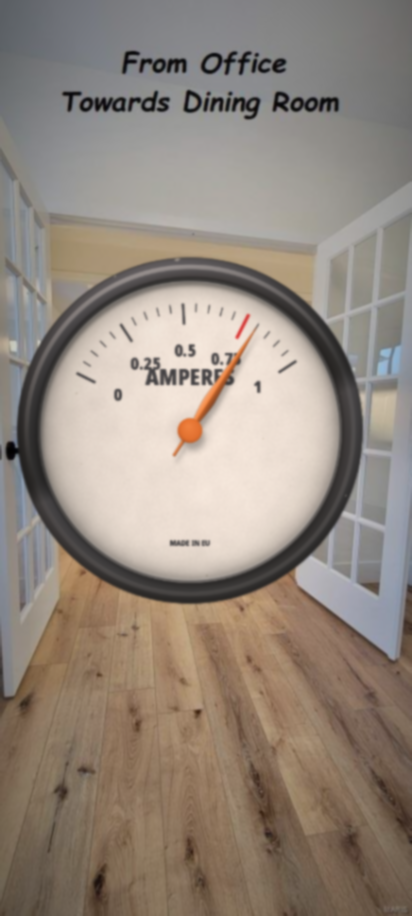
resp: 0.8,A
